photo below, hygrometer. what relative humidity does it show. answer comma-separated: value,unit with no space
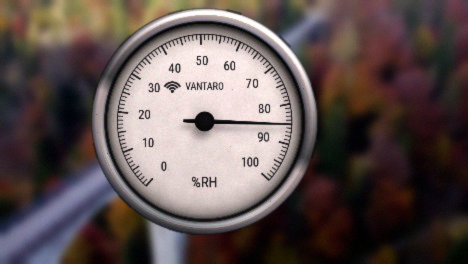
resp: 85,%
